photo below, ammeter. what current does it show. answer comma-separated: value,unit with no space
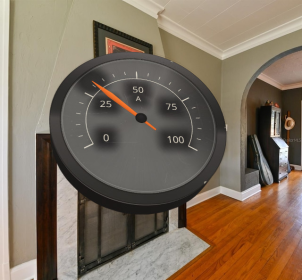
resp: 30,A
